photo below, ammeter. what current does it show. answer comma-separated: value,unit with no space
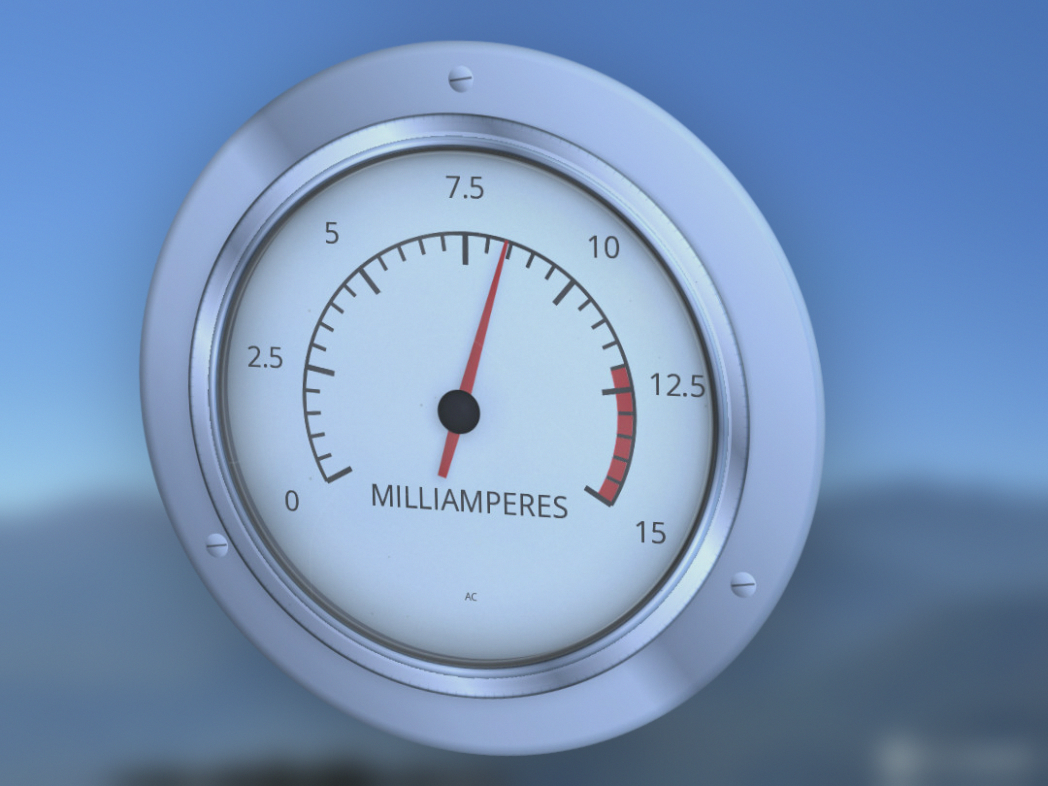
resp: 8.5,mA
